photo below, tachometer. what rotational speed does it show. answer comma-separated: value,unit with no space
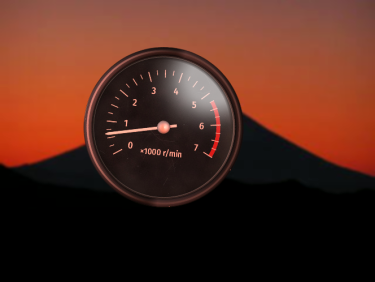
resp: 625,rpm
